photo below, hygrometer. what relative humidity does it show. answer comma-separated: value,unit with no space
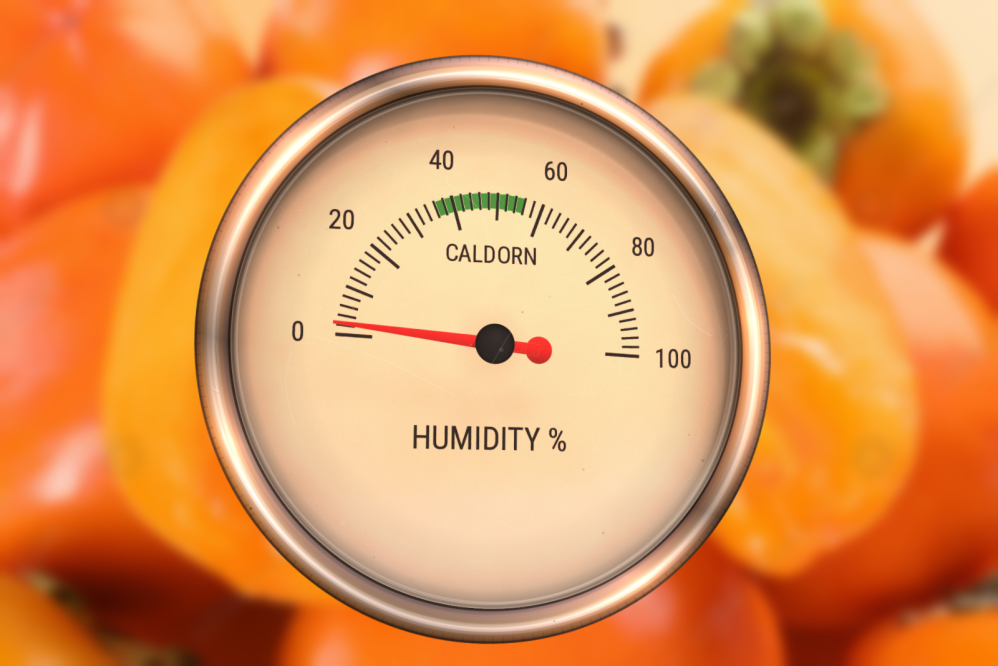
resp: 2,%
